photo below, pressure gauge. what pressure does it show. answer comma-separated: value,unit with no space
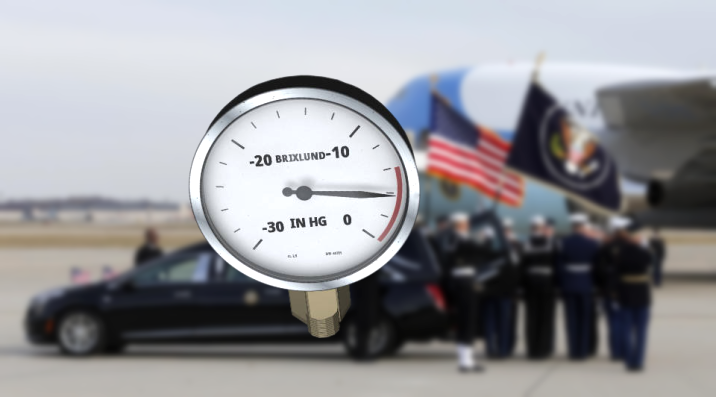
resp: -4,inHg
